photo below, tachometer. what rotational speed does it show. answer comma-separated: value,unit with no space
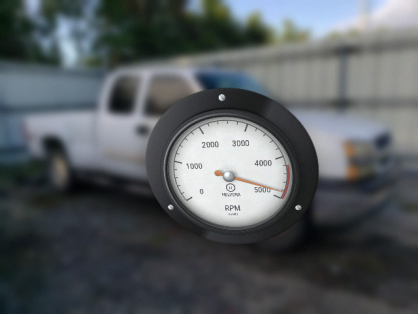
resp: 4800,rpm
